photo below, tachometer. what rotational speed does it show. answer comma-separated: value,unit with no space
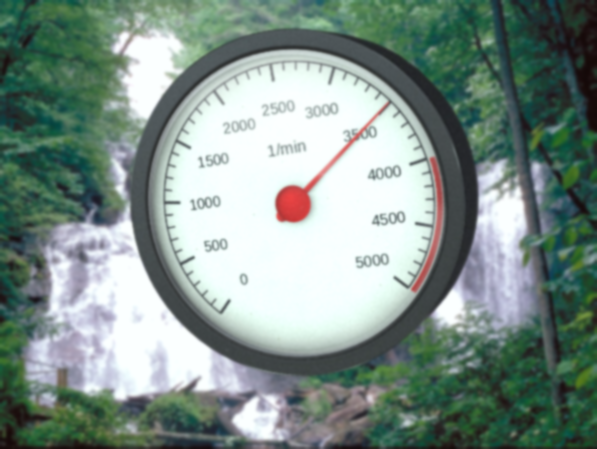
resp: 3500,rpm
